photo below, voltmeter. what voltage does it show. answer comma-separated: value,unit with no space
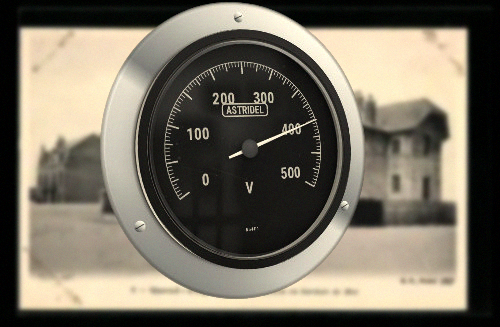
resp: 400,V
